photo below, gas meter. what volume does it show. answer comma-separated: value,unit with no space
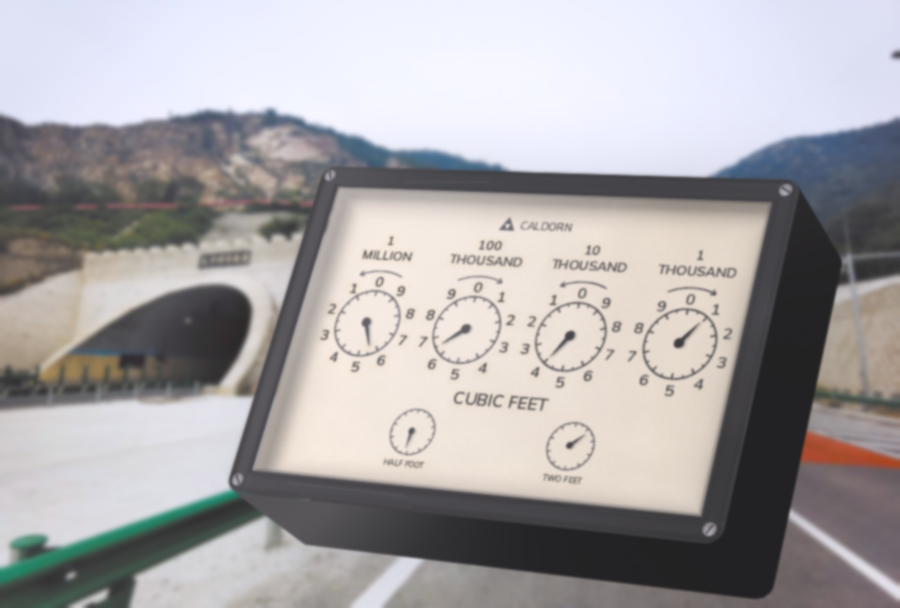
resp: 564100,ft³
